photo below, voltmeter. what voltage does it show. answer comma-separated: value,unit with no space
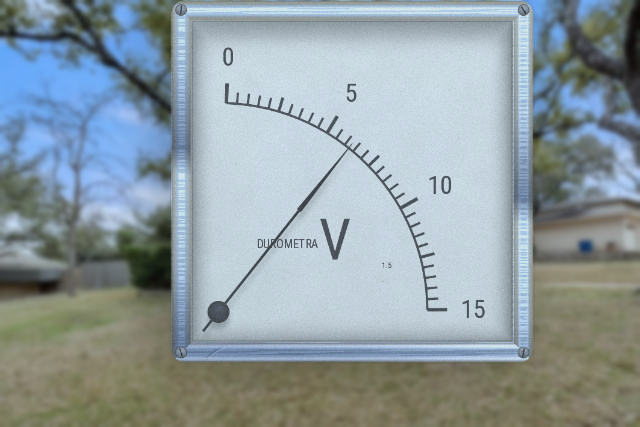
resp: 6.25,V
